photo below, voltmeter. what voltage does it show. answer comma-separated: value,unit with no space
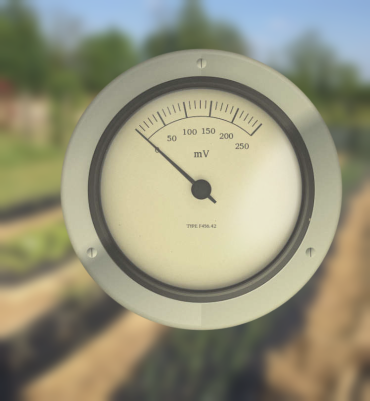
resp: 0,mV
